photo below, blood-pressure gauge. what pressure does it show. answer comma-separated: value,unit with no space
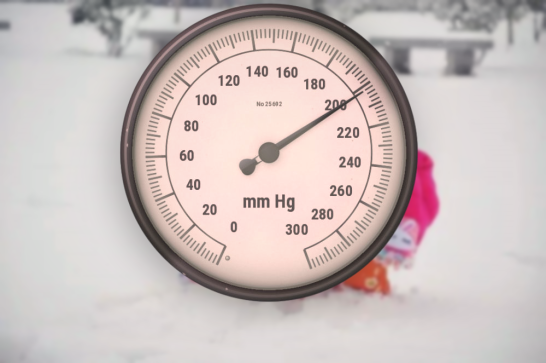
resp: 202,mmHg
